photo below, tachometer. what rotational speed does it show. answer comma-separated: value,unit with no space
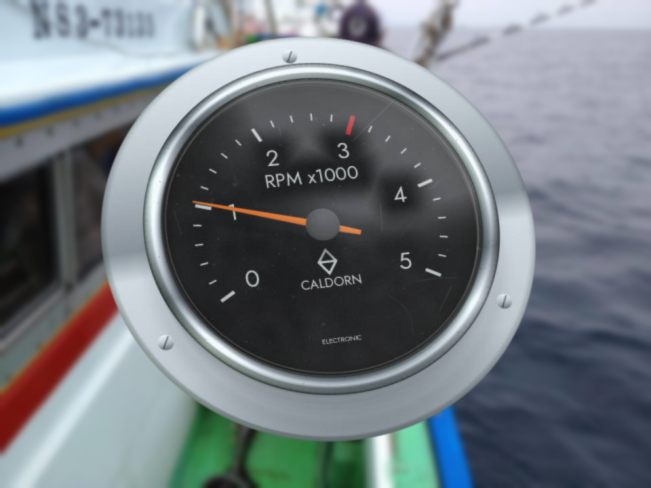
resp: 1000,rpm
